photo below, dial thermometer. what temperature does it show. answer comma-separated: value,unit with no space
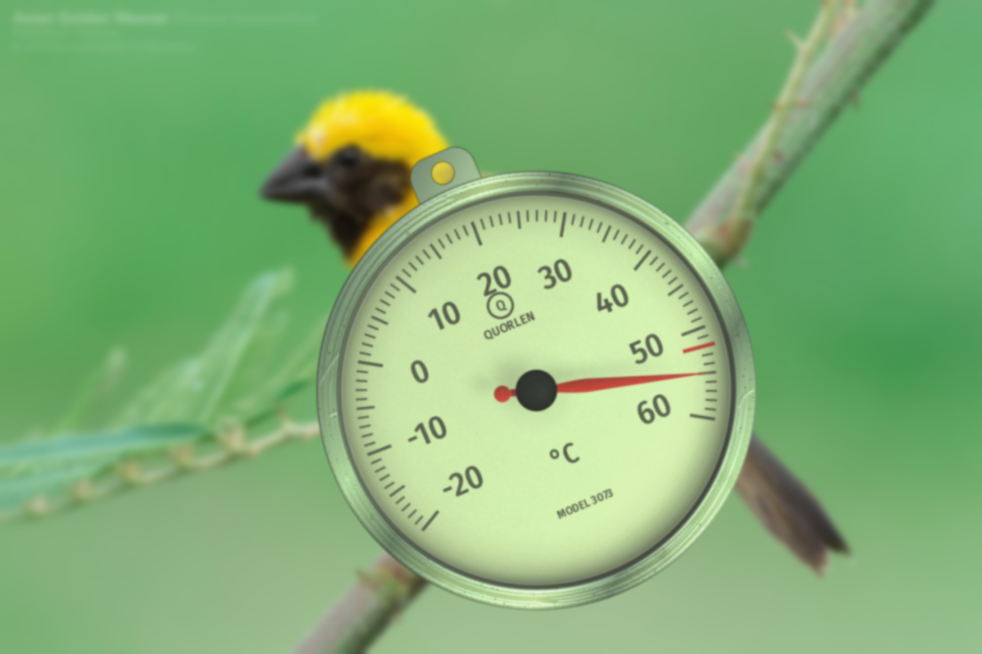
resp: 55,°C
